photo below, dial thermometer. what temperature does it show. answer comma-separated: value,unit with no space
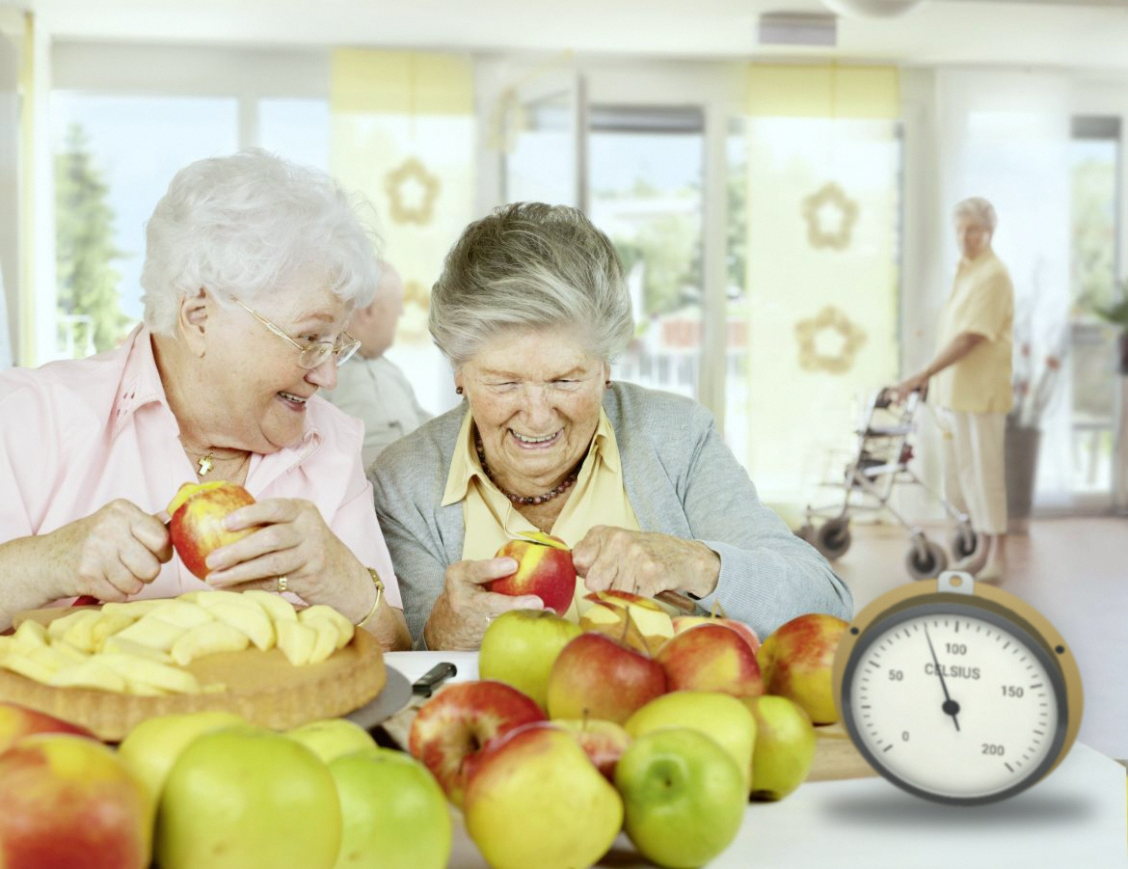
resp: 85,°C
